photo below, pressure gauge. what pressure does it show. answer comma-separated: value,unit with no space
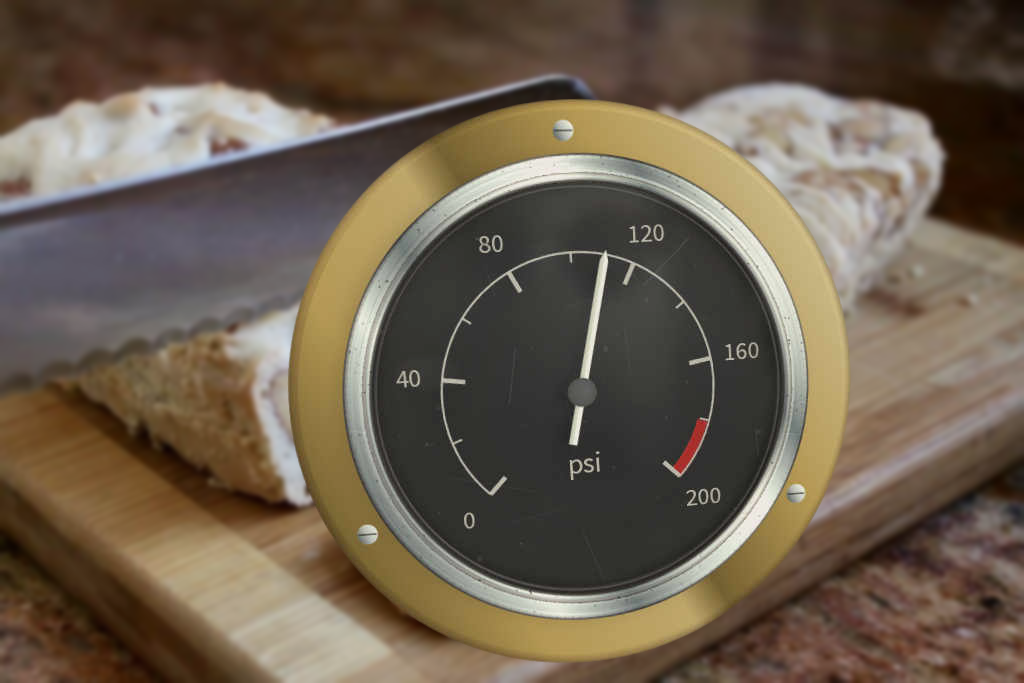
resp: 110,psi
